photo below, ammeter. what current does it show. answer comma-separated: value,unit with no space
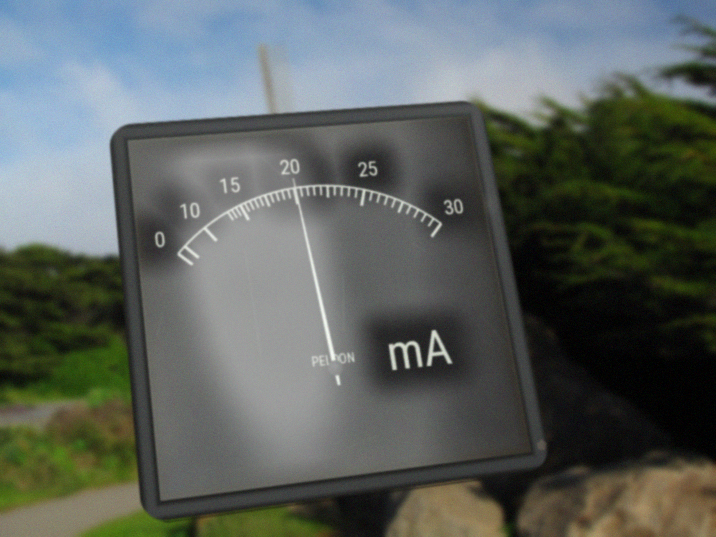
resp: 20,mA
